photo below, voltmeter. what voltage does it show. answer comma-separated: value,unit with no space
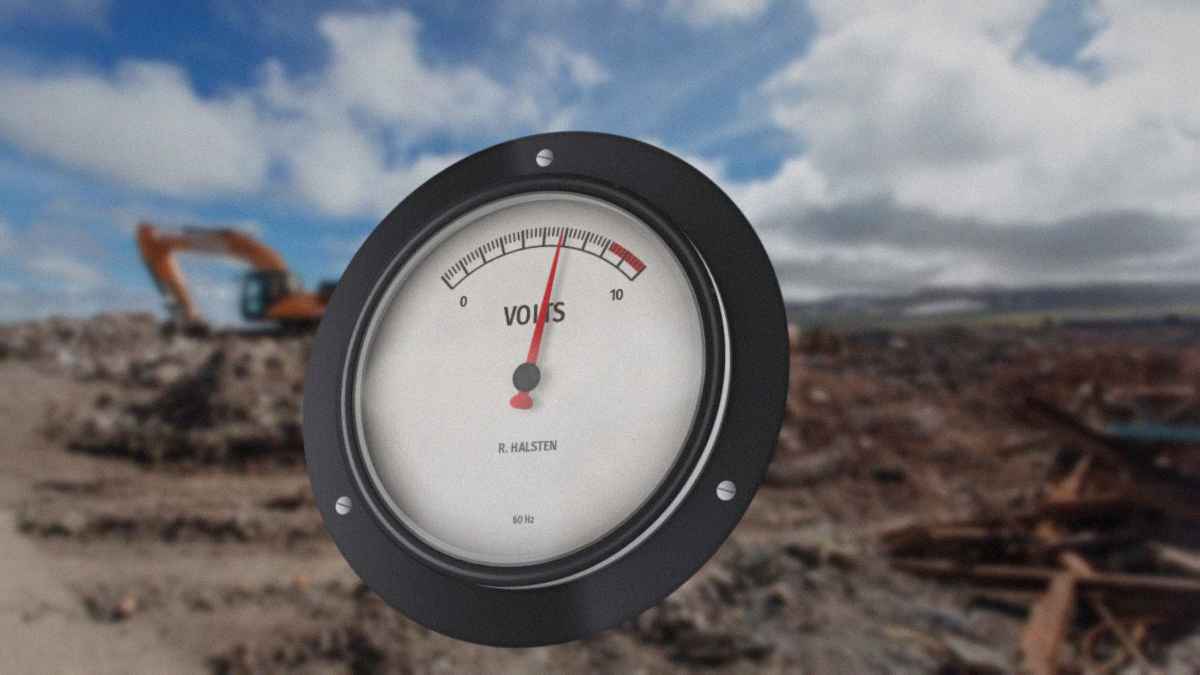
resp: 6,V
